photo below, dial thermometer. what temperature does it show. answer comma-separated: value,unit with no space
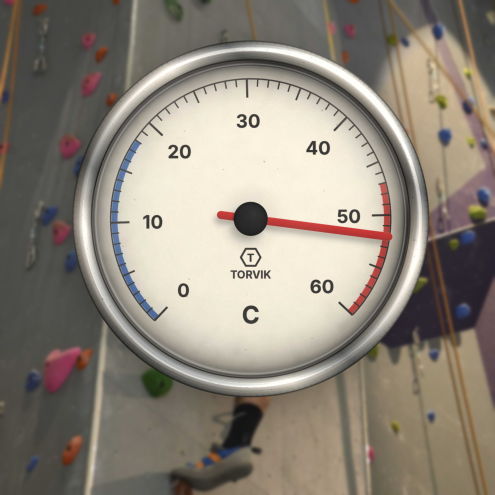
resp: 52,°C
